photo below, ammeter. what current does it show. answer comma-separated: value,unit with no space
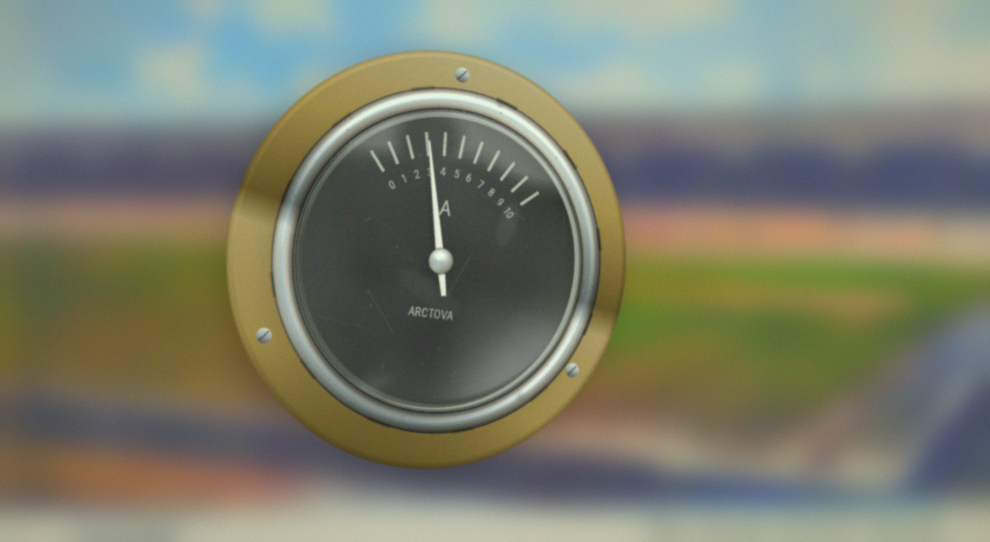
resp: 3,A
